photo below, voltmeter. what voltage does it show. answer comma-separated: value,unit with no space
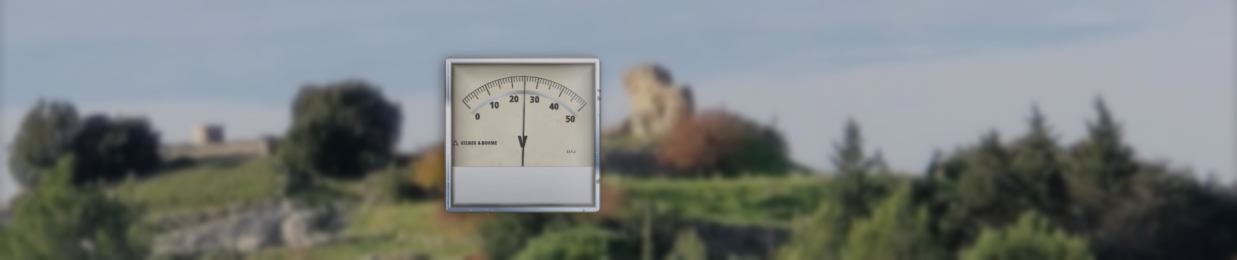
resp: 25,V
